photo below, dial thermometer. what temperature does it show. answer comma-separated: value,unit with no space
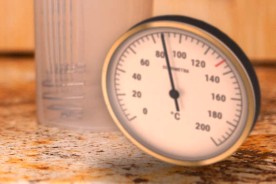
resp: 88,°C
